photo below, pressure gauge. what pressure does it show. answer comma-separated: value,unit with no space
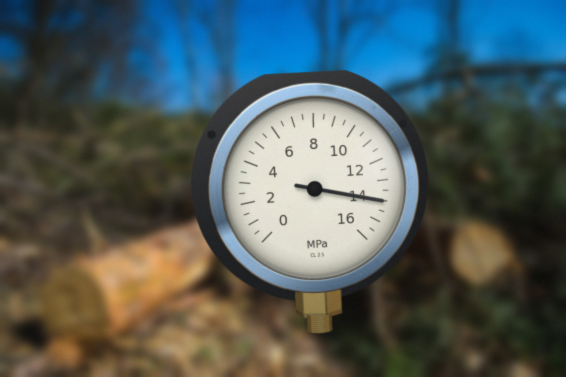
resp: 14,MPa
